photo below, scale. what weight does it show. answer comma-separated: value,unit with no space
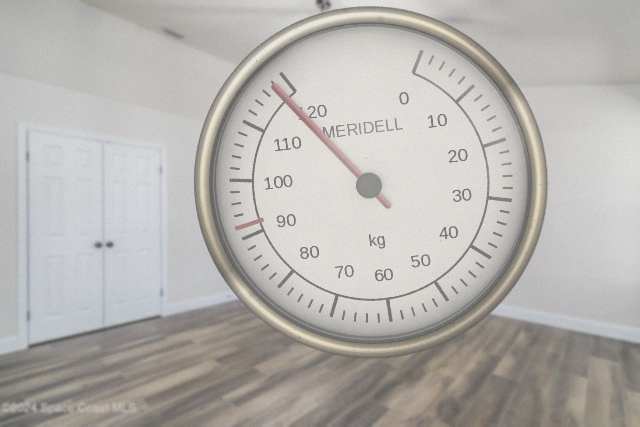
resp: 118,kg
